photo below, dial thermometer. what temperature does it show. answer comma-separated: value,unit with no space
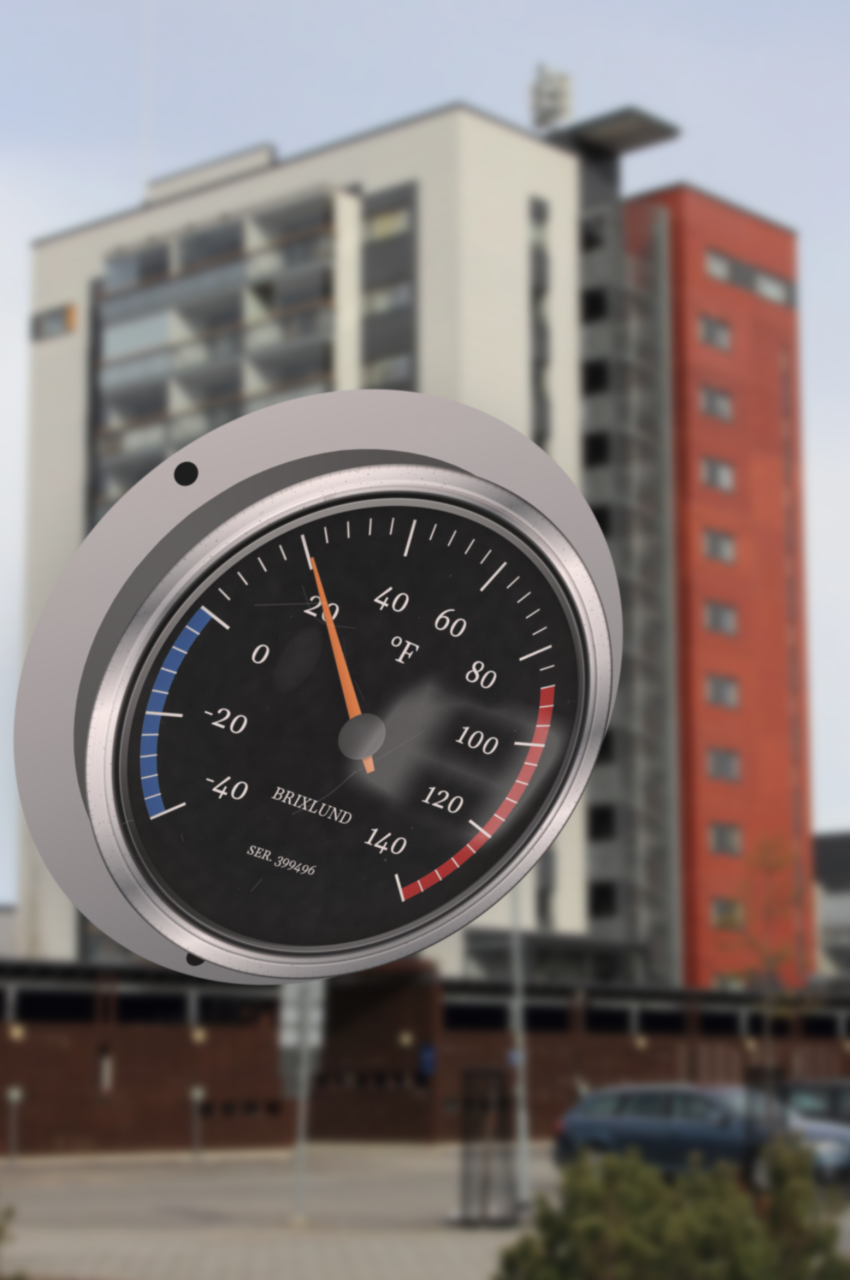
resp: 20,°F
